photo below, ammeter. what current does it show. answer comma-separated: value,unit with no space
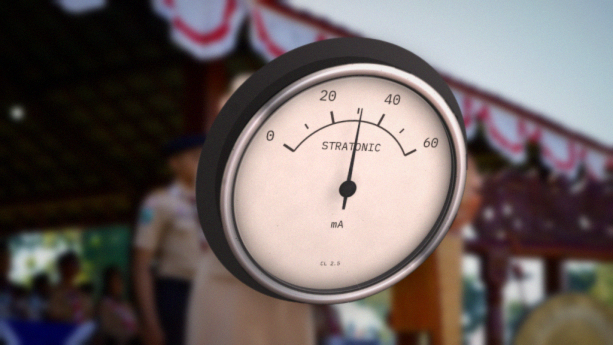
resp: 30,mA
